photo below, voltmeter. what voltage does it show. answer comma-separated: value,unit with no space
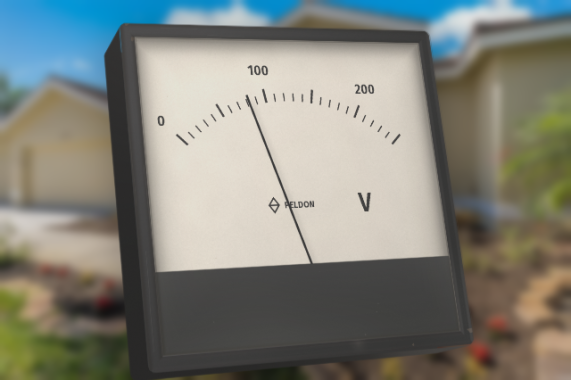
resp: 80,V
